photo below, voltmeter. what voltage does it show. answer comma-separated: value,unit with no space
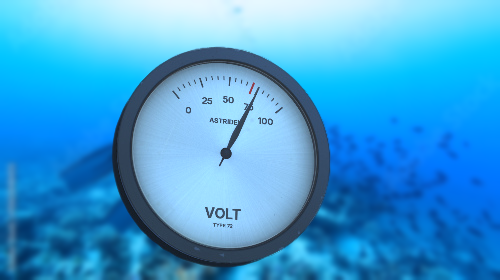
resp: 75,V
